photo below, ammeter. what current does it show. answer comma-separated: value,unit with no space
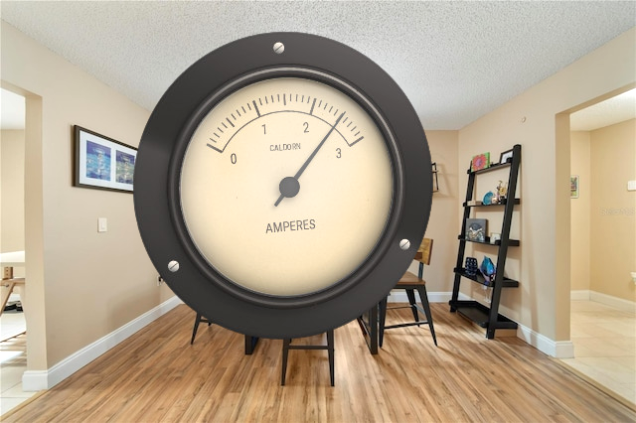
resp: 2.5,A
